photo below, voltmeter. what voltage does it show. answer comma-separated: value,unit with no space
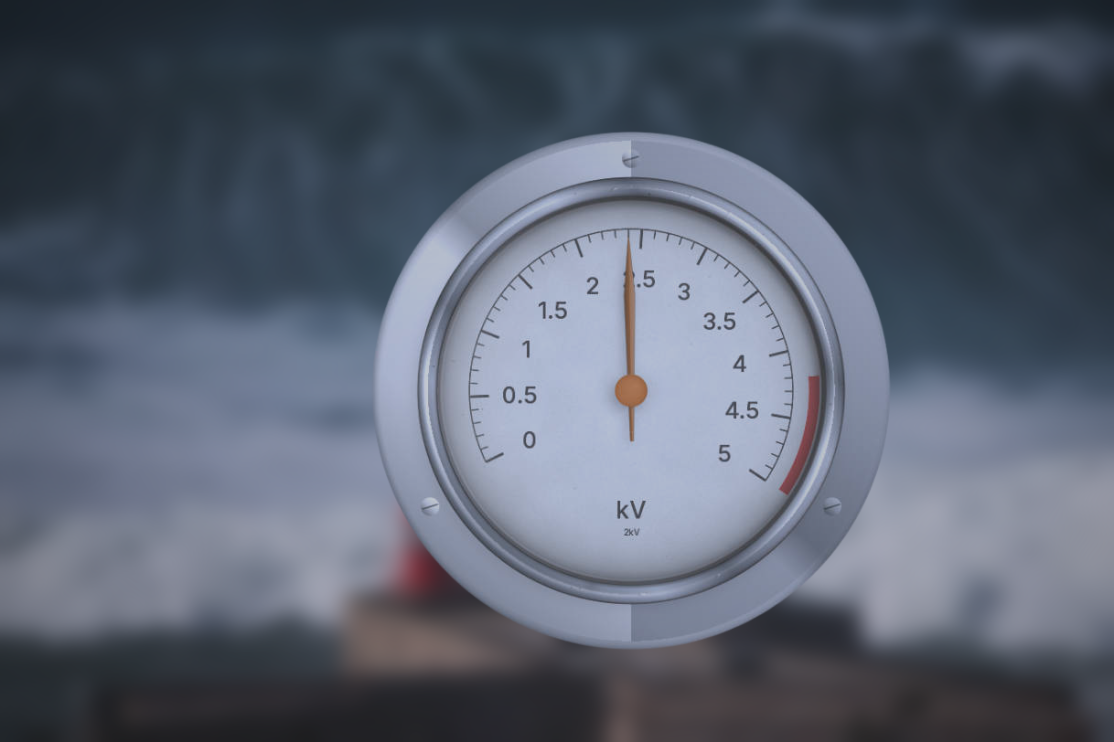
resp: 2.4,kV
